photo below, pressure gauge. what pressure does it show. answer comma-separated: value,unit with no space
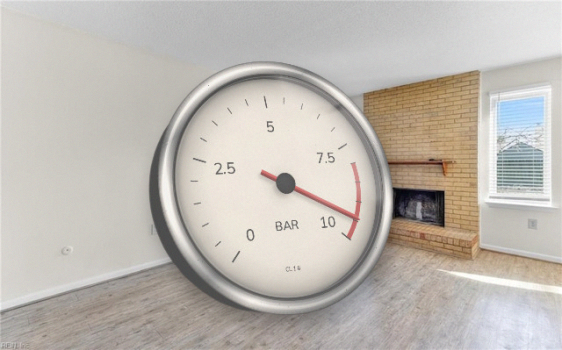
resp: 9.5,bar
